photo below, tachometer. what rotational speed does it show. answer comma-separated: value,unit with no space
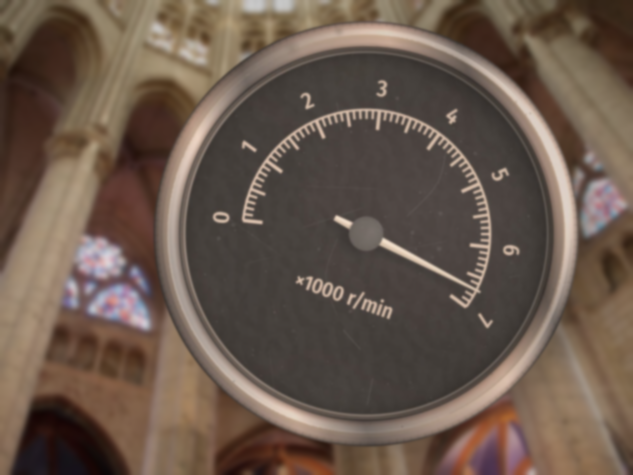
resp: 6700,rpm
